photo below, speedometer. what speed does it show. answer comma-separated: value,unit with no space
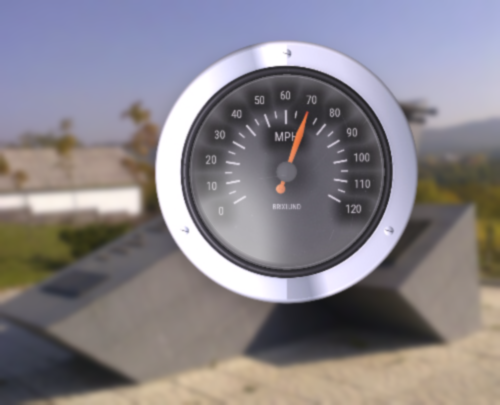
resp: 70,mph
